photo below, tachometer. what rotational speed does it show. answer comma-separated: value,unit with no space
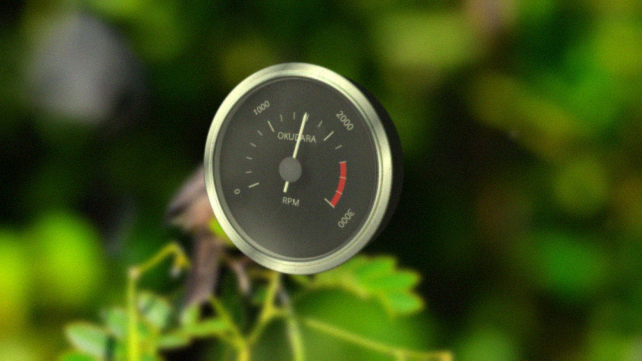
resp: 1600,rpm
